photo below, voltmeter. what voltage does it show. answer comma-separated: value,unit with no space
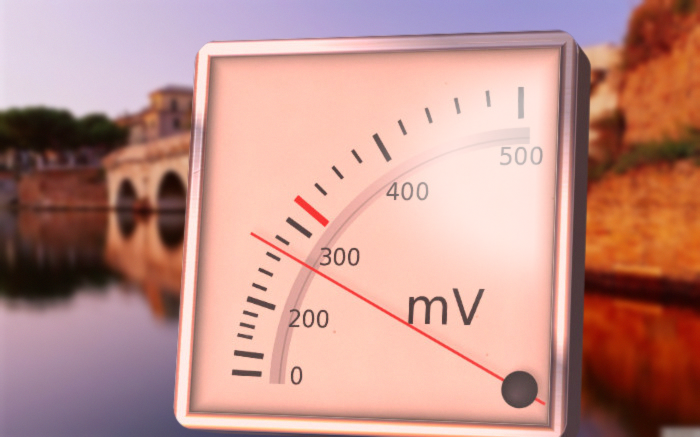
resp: 270,mV
